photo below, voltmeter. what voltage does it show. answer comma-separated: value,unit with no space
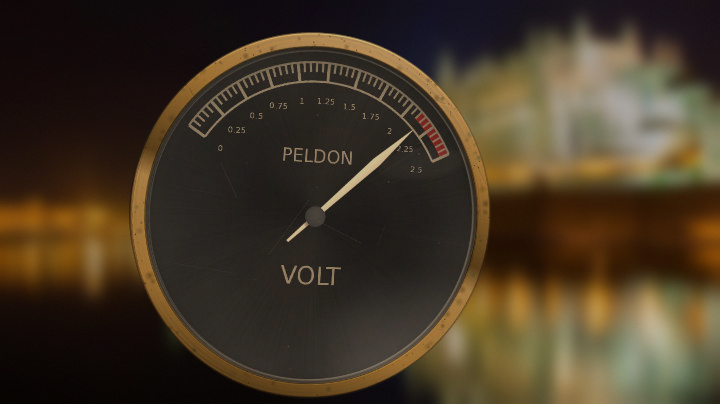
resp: 2.15,V
